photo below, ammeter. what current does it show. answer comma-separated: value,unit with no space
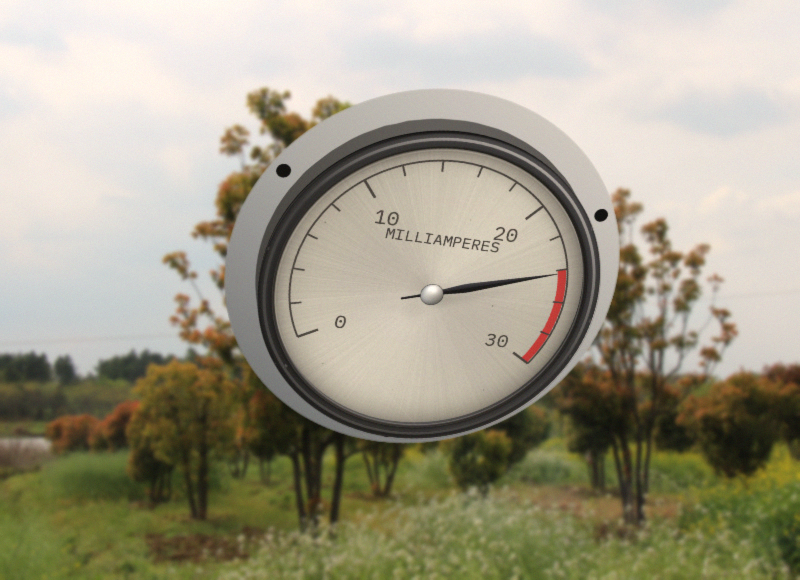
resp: 24,mA
